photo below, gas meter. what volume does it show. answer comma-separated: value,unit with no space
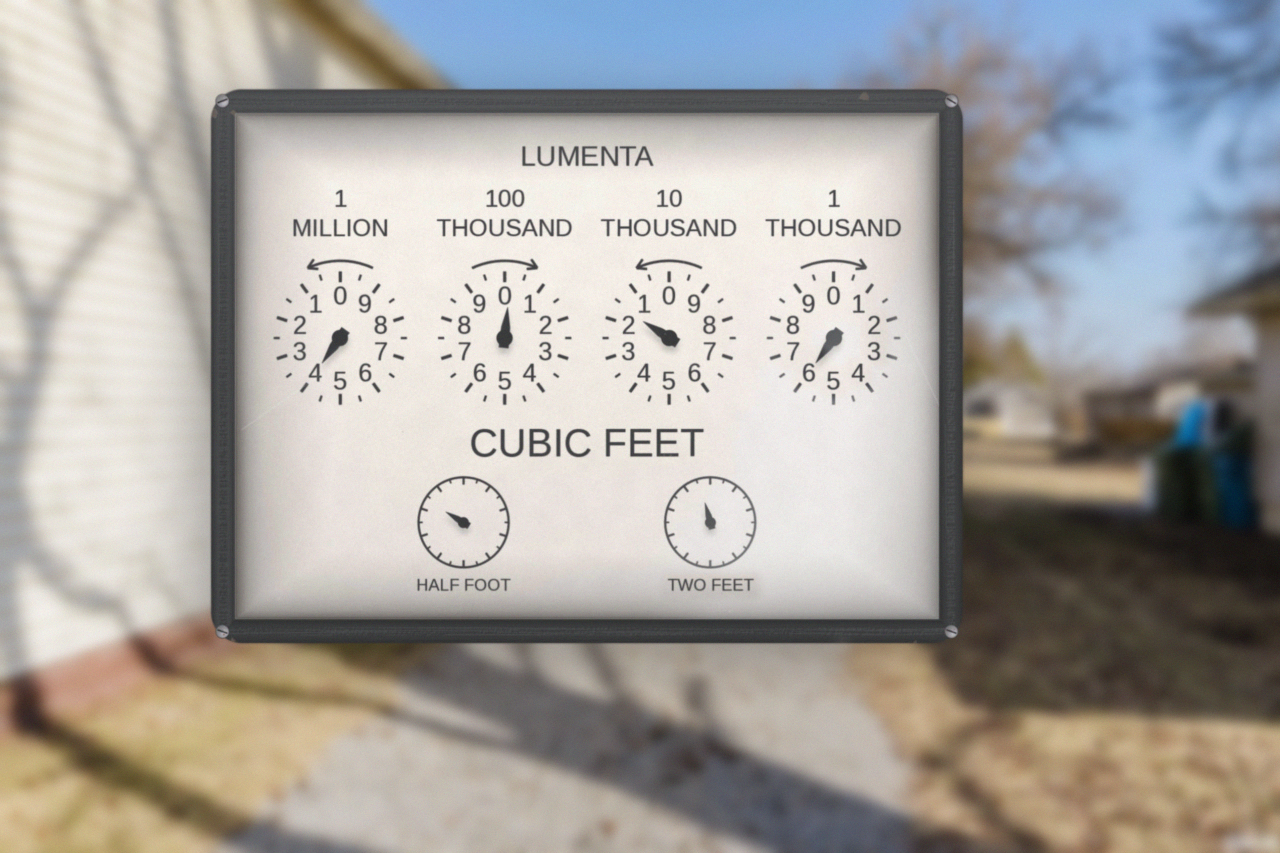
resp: 401600,ft³
